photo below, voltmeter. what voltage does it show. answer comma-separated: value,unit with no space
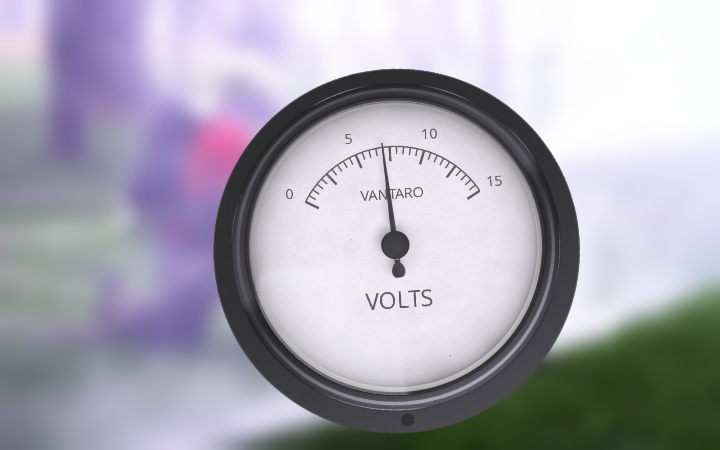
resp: 7,V
